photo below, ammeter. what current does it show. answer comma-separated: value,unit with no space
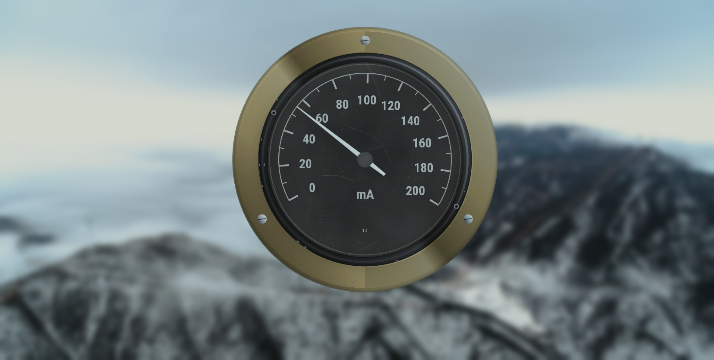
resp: 55,mA
